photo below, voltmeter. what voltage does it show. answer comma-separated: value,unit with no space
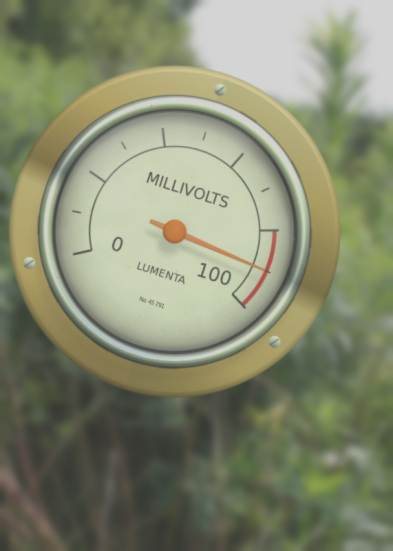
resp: 90,mV
